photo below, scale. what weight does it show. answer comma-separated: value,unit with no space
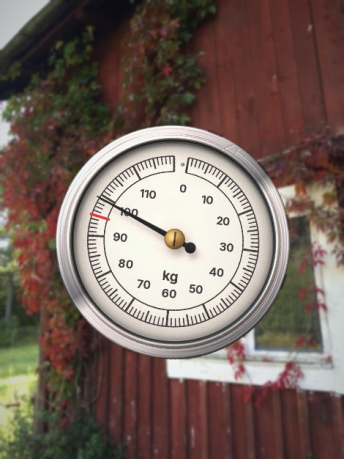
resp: 99,kg
